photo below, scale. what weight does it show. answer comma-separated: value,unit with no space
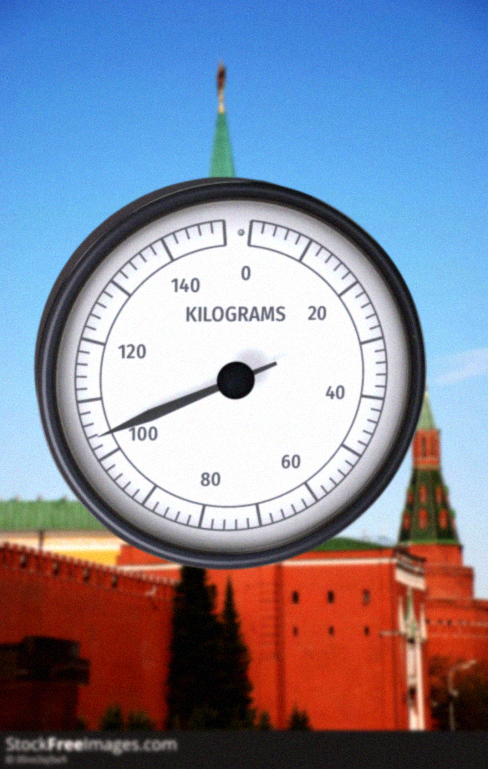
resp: 104,kg
